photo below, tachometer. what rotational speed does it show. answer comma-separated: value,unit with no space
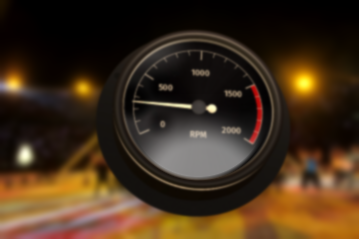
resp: 250,rpm
